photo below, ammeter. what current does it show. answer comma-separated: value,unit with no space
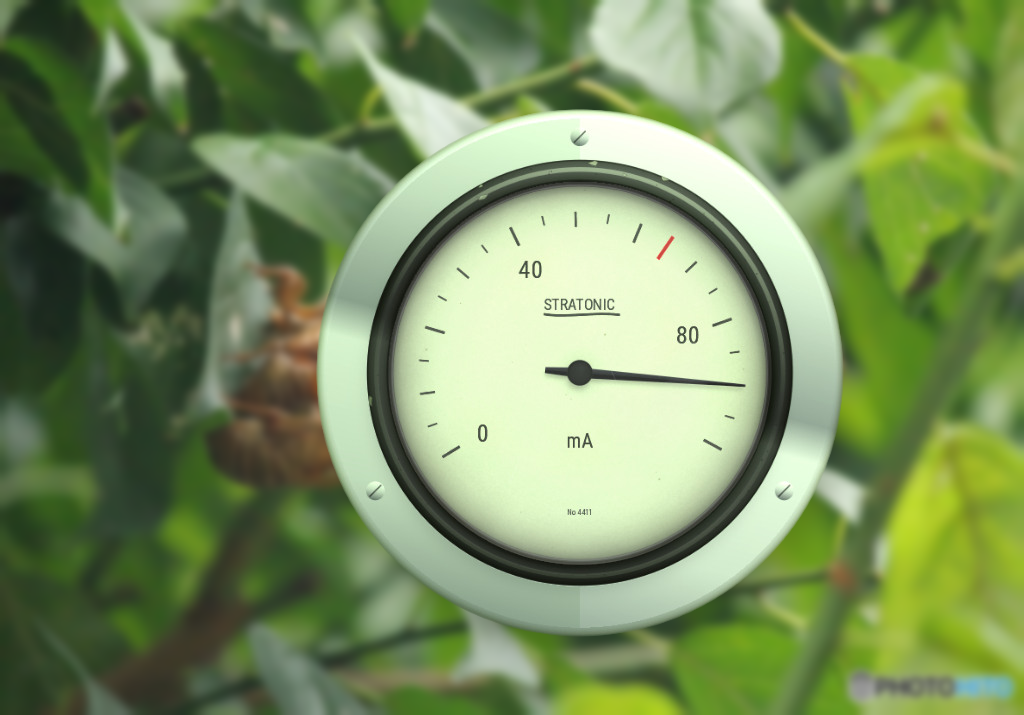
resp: 90,mA
